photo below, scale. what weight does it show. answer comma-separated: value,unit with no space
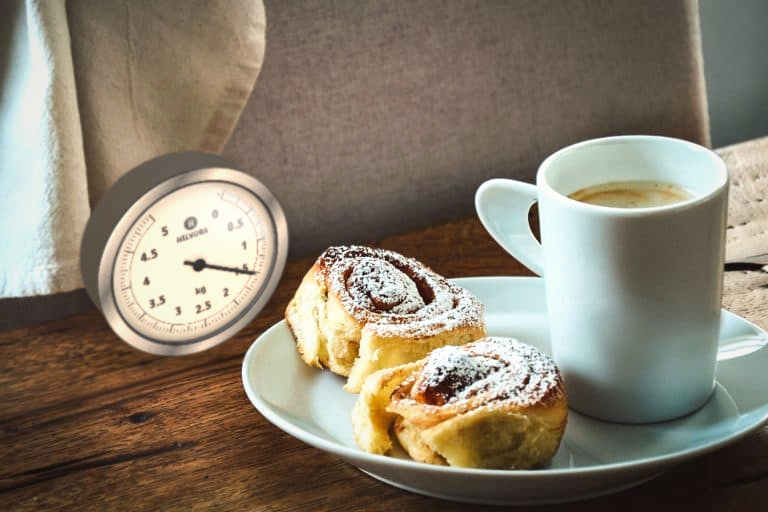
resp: 1.5,kg
